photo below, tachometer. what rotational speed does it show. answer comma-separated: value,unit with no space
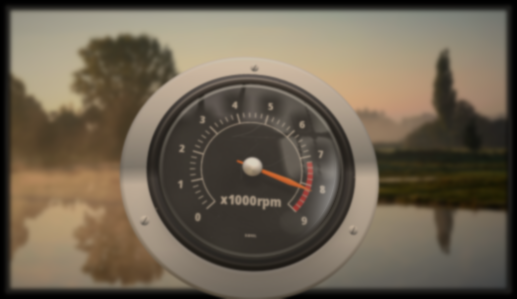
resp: 8200,rpm
